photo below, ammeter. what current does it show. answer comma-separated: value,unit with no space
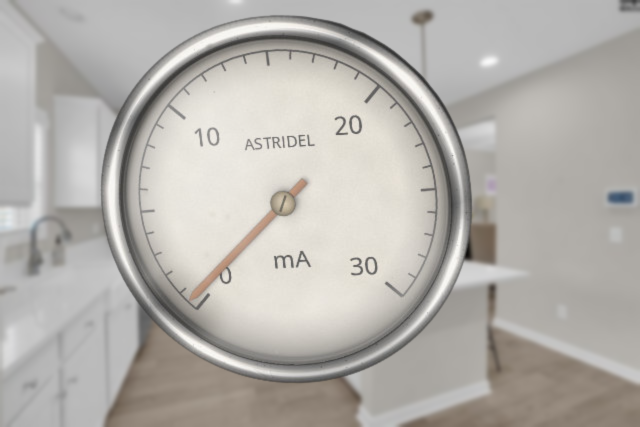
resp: 0.5,mA
